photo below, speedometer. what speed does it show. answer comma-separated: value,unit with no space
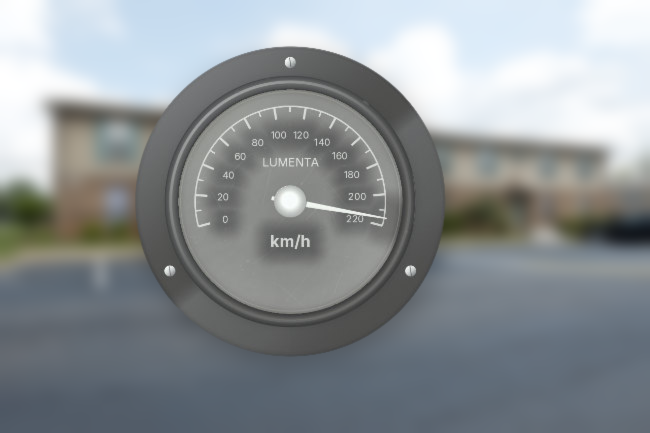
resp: 215,km/h
